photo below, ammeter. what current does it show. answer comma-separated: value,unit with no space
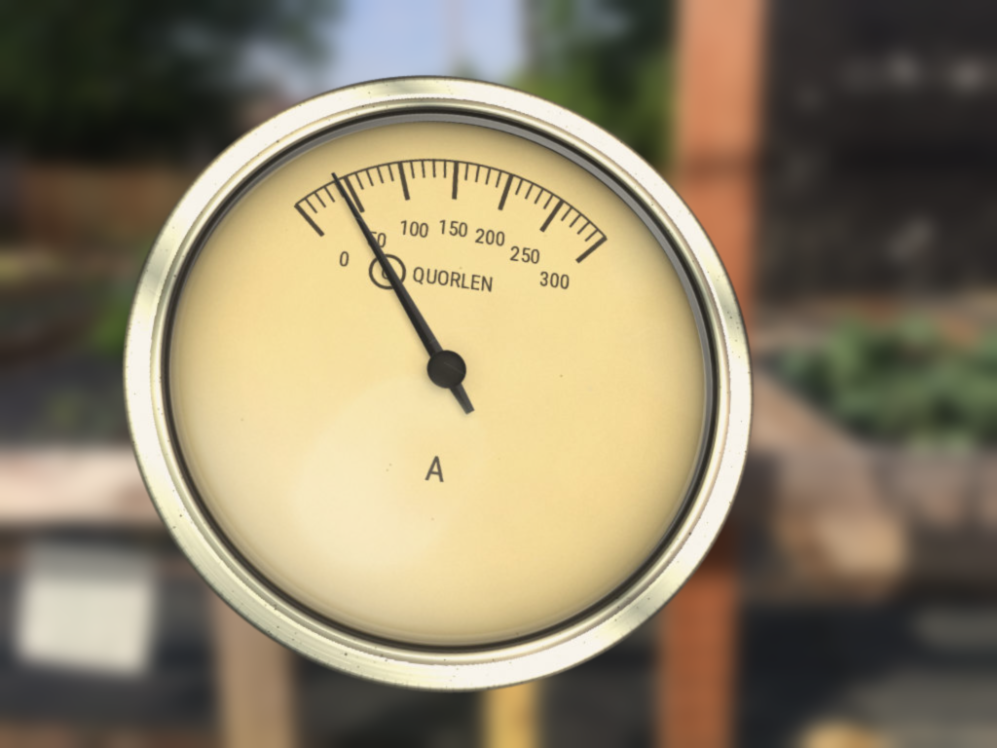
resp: 40,A
